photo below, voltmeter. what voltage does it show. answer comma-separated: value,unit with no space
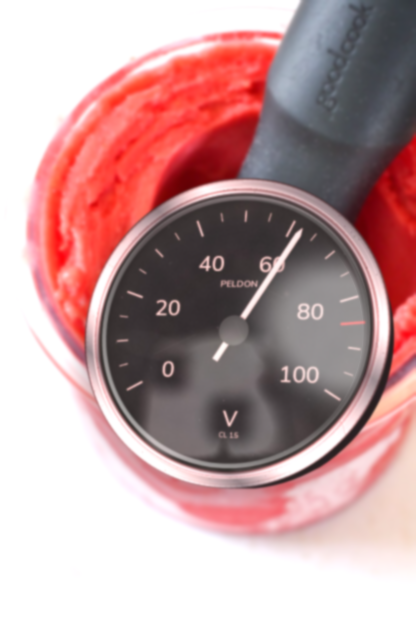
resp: 62.5,V
